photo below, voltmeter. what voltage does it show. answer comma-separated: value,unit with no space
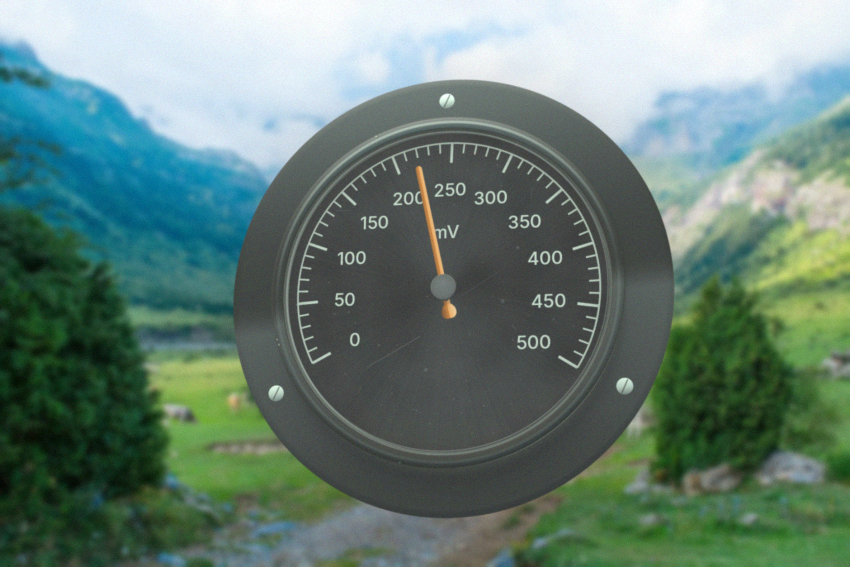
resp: 220,mV
